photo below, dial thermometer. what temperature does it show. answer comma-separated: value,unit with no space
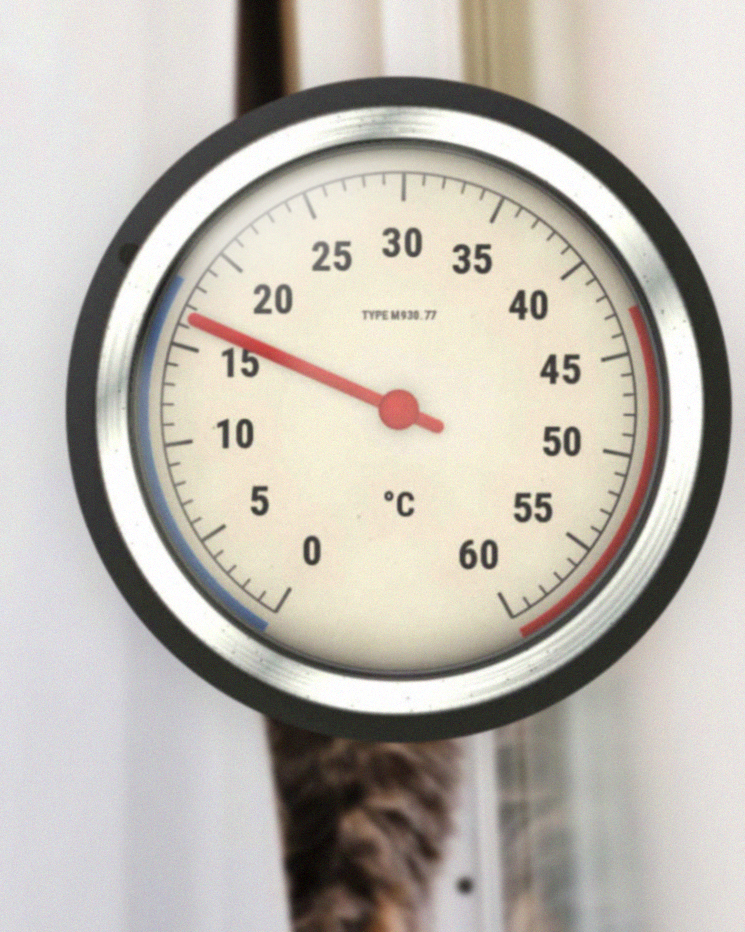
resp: 16.5,°C
